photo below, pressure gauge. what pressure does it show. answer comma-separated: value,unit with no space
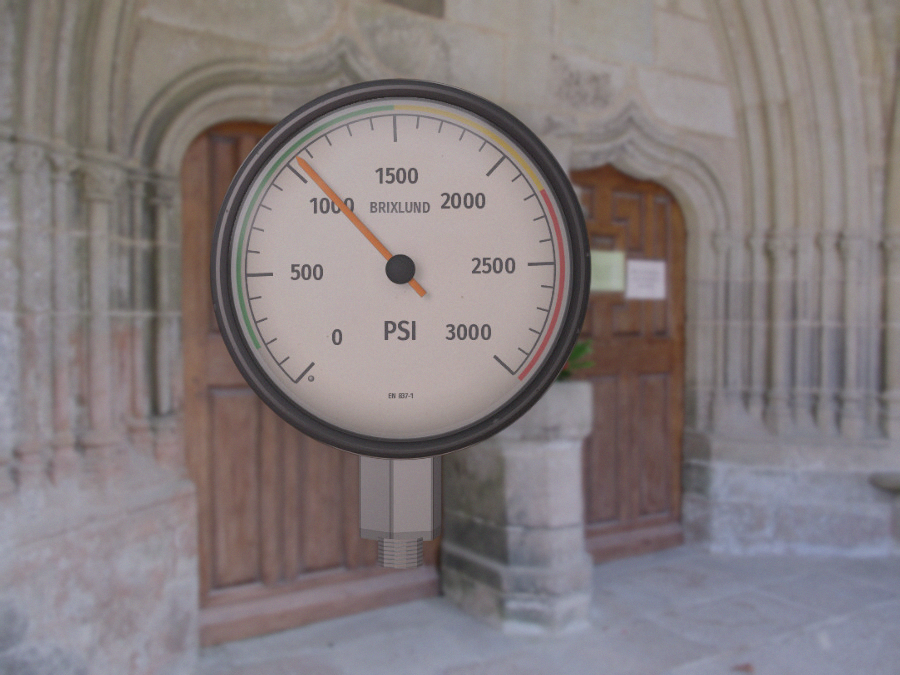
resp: 1050,psi
